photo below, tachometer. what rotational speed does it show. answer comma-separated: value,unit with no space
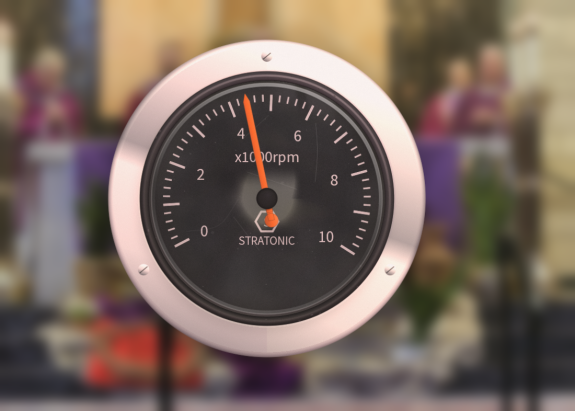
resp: 4400,rpm
